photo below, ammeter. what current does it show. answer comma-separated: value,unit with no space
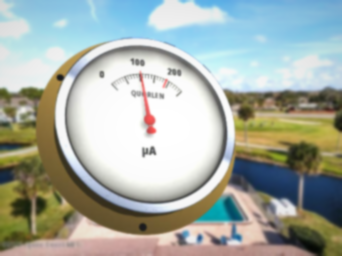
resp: 100,µA
